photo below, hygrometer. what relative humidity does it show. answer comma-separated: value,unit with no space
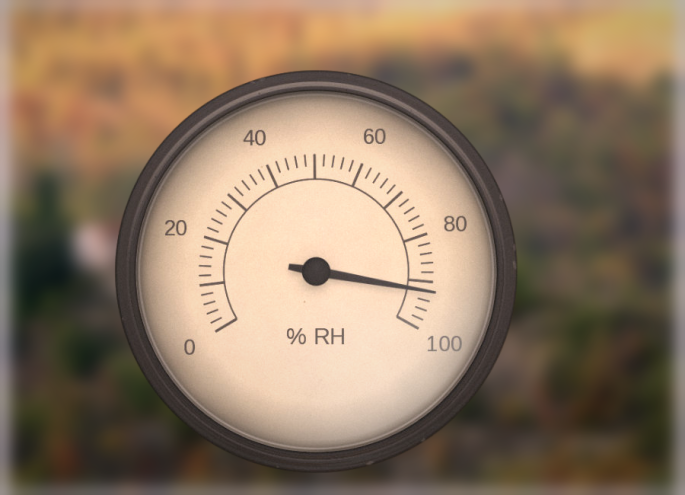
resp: 92,%
